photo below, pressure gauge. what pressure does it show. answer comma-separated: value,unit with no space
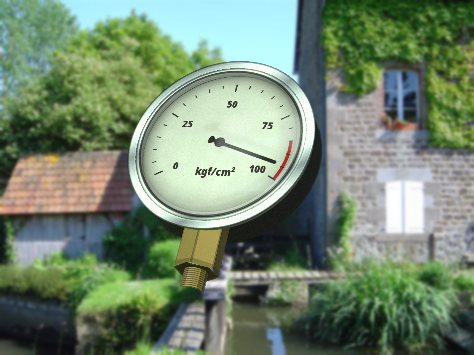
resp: 95,kg/cm²
